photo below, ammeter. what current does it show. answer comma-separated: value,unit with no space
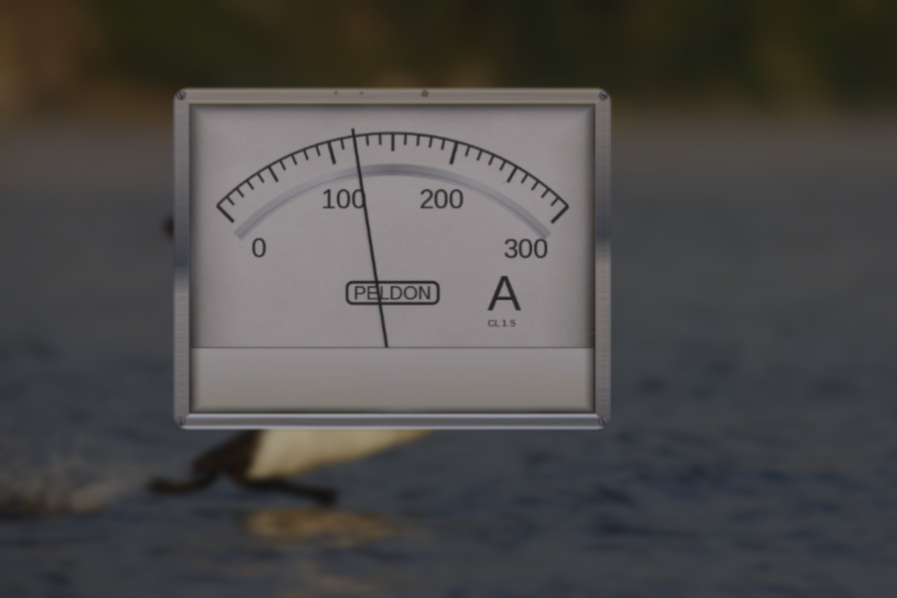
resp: 120,A
